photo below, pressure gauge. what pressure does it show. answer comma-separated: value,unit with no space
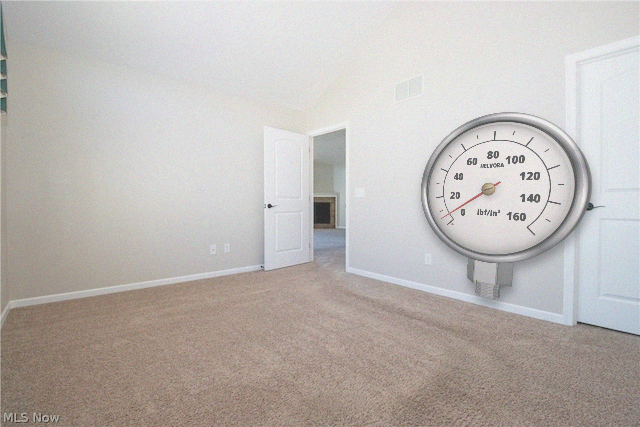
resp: 5,psi
